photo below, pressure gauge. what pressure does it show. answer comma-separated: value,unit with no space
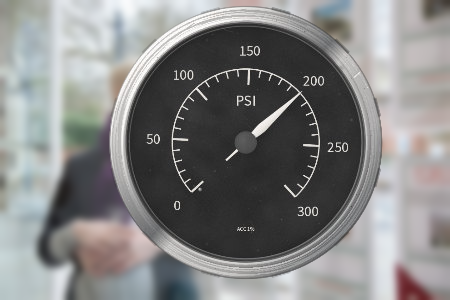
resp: 200,psi
